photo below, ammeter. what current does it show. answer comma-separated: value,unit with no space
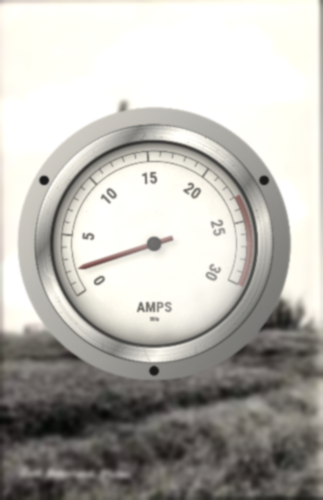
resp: 2,A
